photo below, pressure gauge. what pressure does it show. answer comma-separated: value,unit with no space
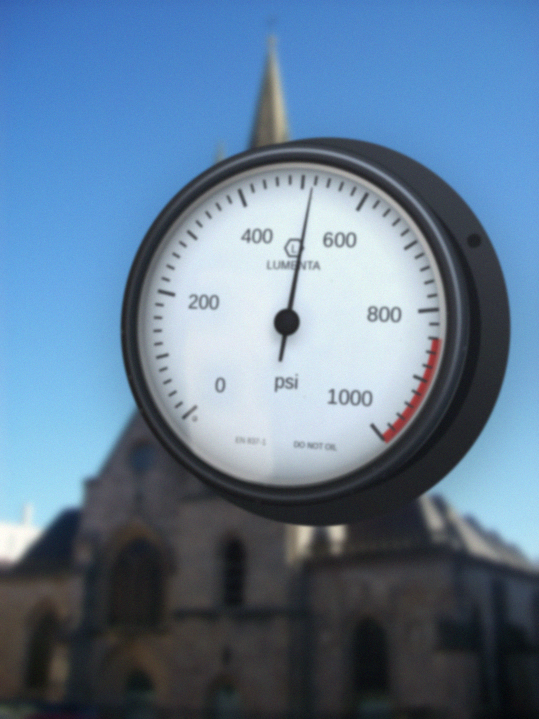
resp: 520,psi
